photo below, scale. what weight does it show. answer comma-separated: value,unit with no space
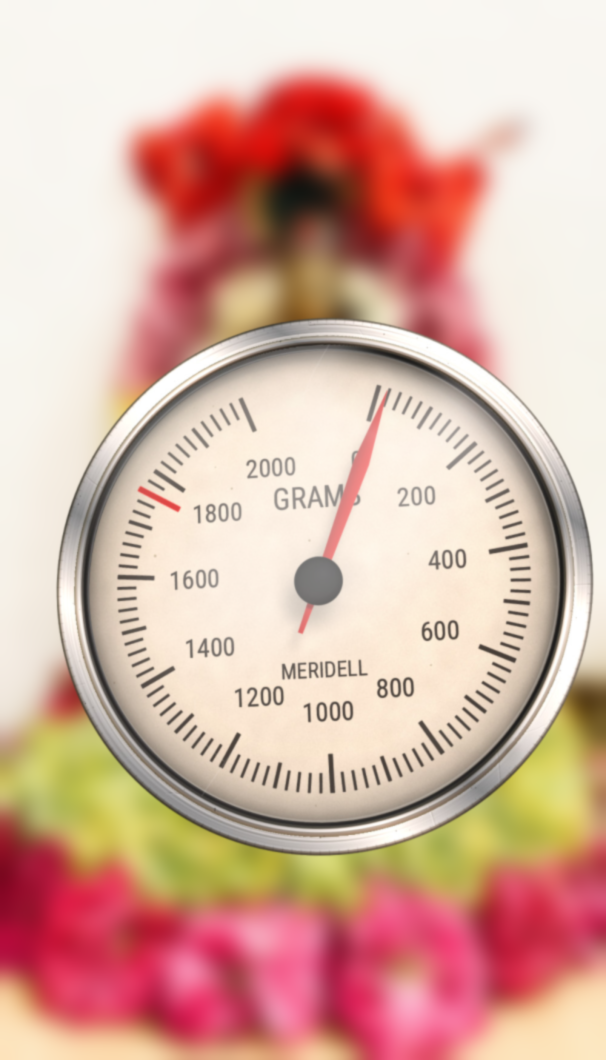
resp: 20,g
